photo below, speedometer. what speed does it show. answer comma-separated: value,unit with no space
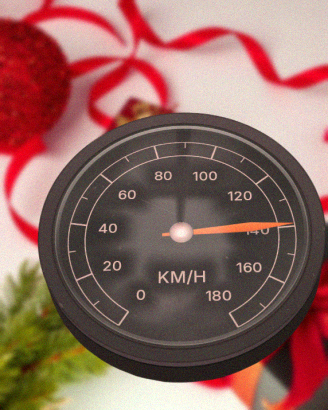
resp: 140,km/h
